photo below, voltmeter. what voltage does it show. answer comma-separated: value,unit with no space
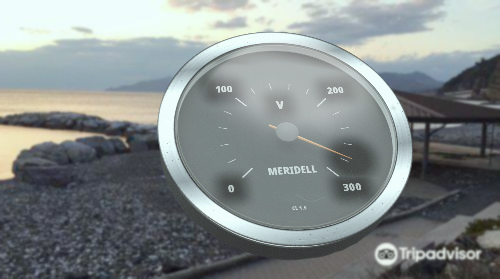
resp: 280,V
